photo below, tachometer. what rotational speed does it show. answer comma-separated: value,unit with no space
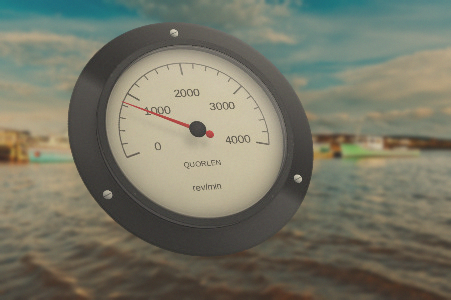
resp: 800,rpm
